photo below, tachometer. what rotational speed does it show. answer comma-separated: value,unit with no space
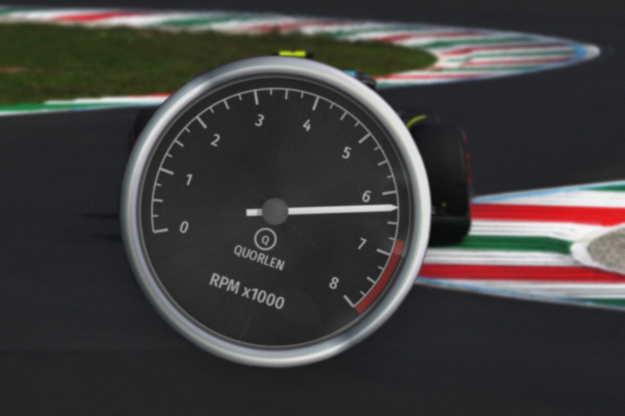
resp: 6250,rpm
